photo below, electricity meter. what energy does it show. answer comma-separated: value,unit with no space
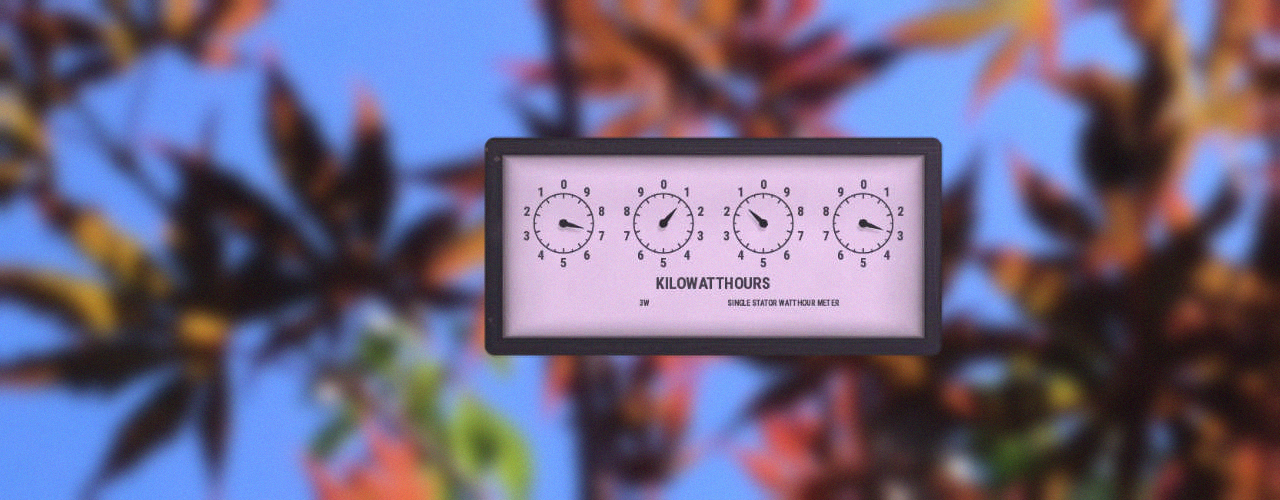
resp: 7113,kWh
